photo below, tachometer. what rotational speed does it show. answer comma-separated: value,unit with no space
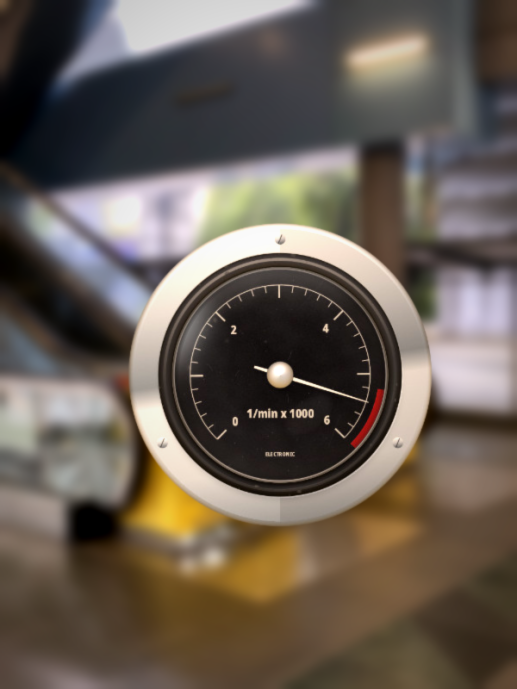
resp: 5400,rpm
